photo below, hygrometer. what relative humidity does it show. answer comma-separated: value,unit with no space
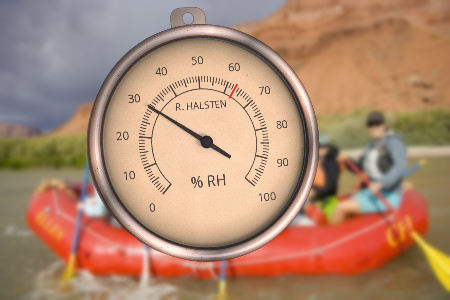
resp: 30,%
